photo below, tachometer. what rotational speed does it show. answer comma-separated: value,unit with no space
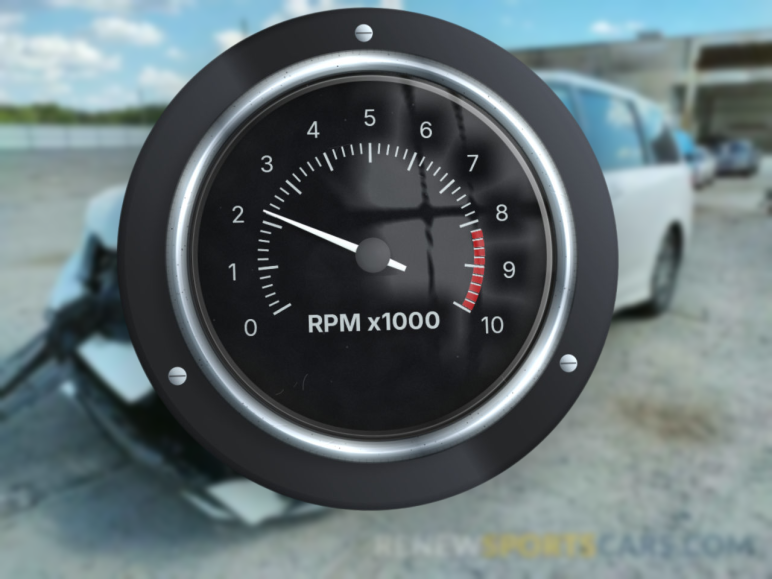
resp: 2200,rpm
